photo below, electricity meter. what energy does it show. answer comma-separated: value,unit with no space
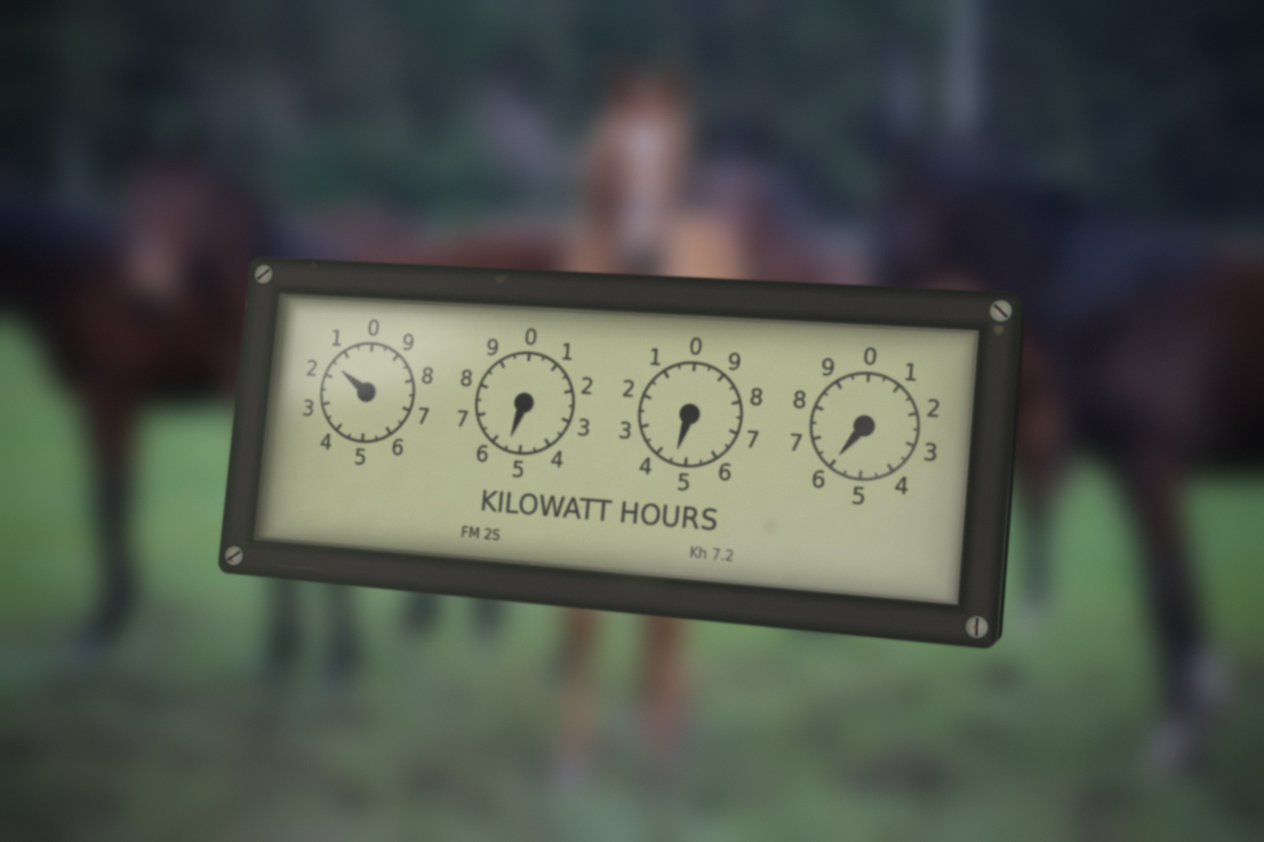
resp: 1546,kWh
